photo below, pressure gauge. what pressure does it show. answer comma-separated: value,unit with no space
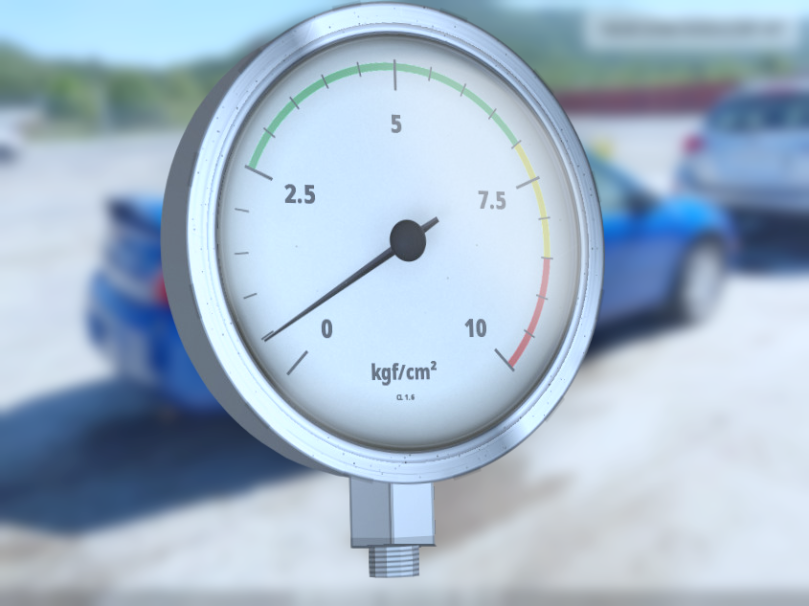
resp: 0.5,kg/cm²
